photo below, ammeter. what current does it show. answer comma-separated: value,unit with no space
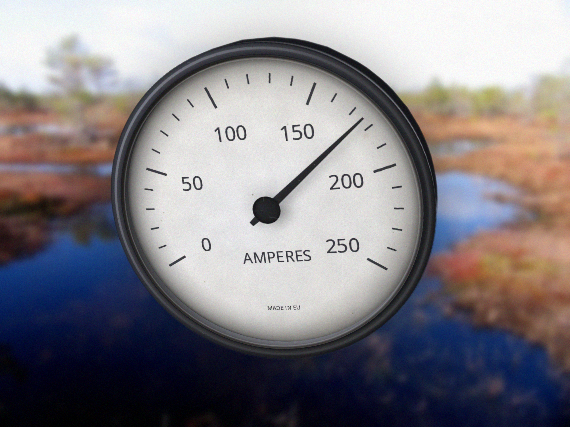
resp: 175,A
